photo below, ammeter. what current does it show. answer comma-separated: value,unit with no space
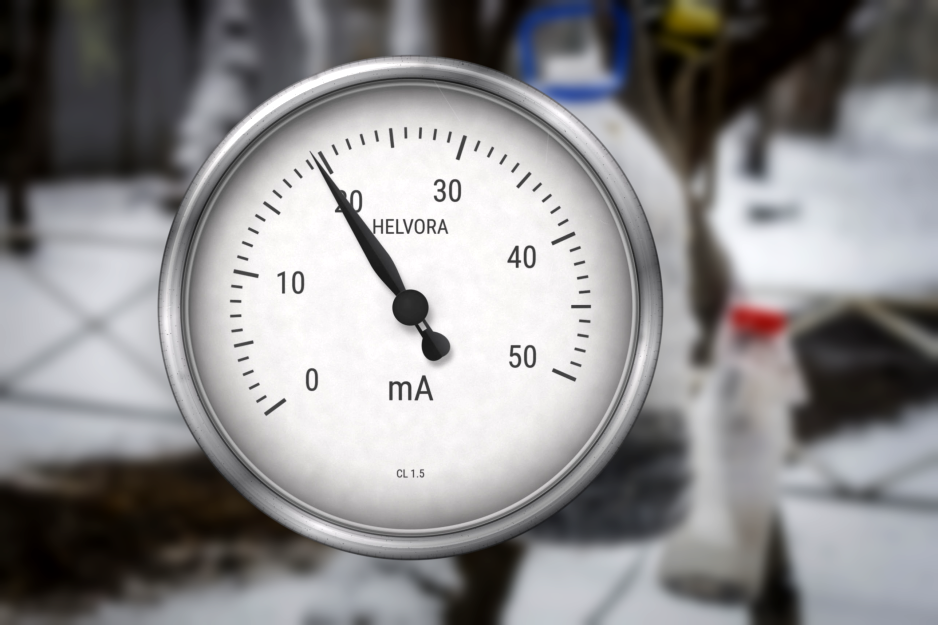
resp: 19.5,mA
